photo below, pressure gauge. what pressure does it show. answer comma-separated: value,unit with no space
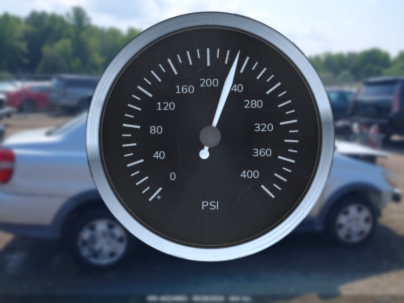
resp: 230,psi
